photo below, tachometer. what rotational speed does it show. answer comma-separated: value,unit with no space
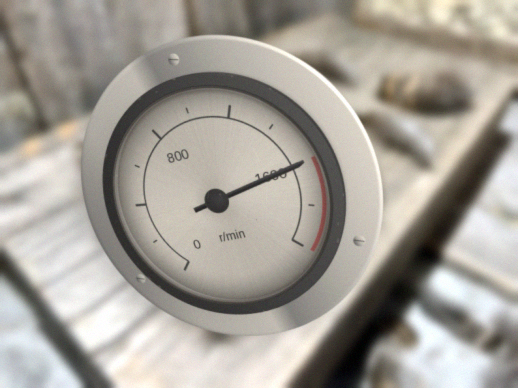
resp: 1600,rpm
